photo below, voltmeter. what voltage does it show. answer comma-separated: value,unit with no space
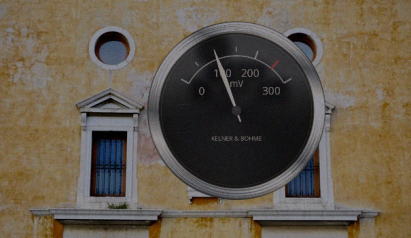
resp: 100,mV
